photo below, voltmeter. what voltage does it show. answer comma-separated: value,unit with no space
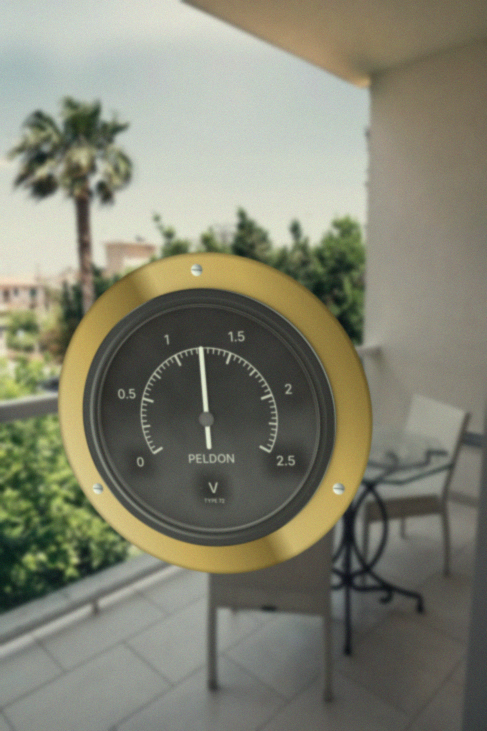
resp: 1.25,V
